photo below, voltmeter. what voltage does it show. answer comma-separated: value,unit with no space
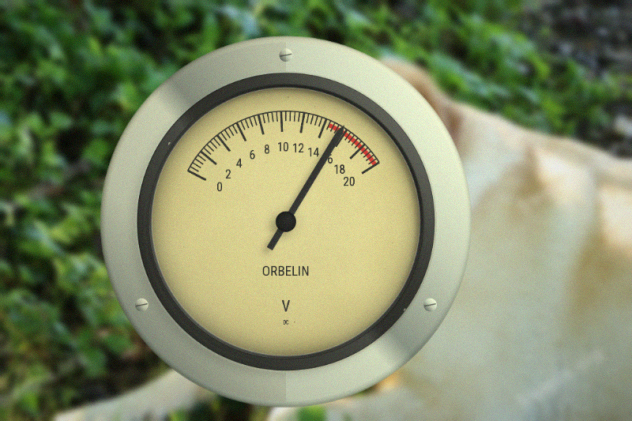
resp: 15.6,V
